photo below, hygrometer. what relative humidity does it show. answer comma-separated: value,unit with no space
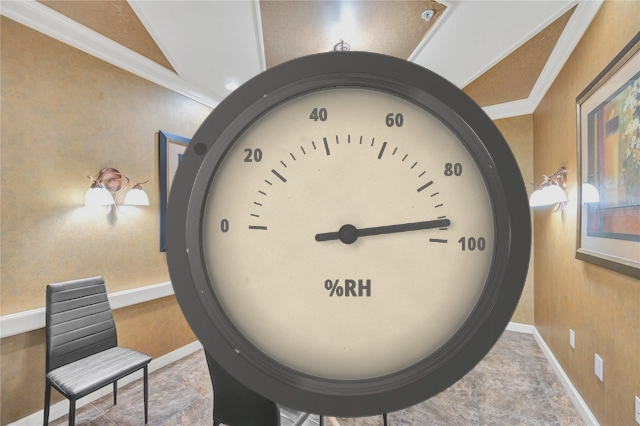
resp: 94,%
